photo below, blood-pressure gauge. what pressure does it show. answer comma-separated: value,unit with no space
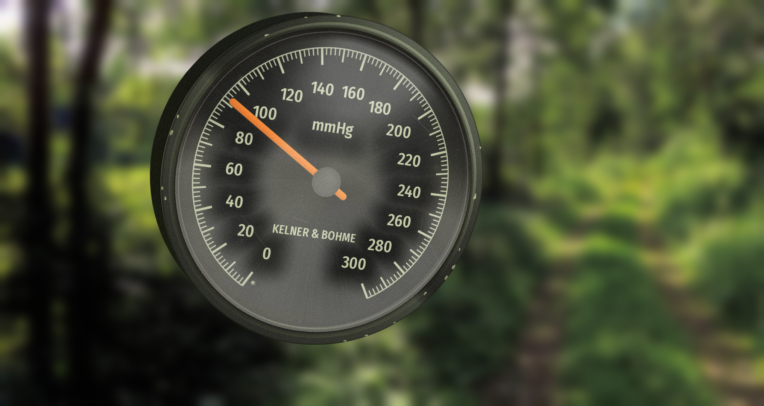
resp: 92,mmHg
